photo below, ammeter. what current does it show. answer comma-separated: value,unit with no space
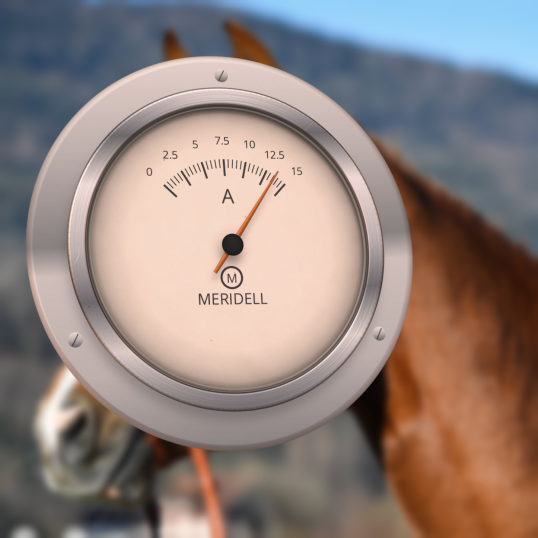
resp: 13.5,A
